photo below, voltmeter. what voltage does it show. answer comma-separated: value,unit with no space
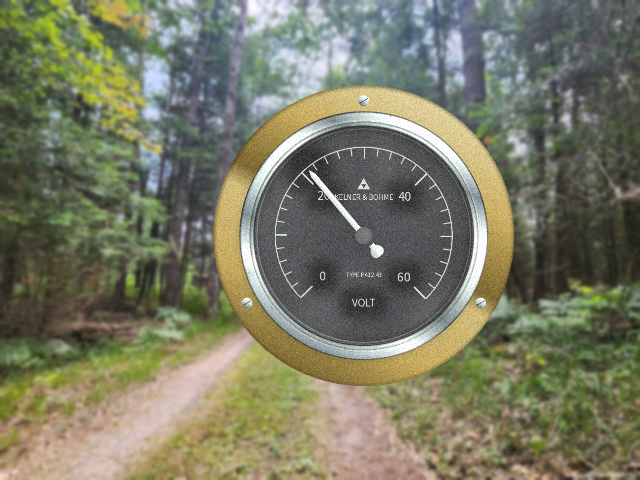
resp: 21,V
